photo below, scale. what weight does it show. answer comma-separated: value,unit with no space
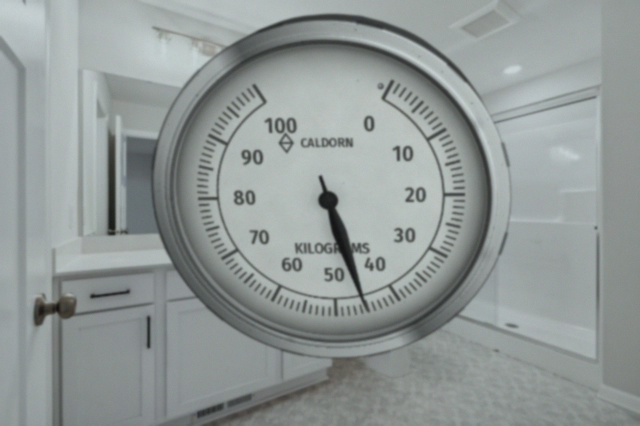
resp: 45,kg
